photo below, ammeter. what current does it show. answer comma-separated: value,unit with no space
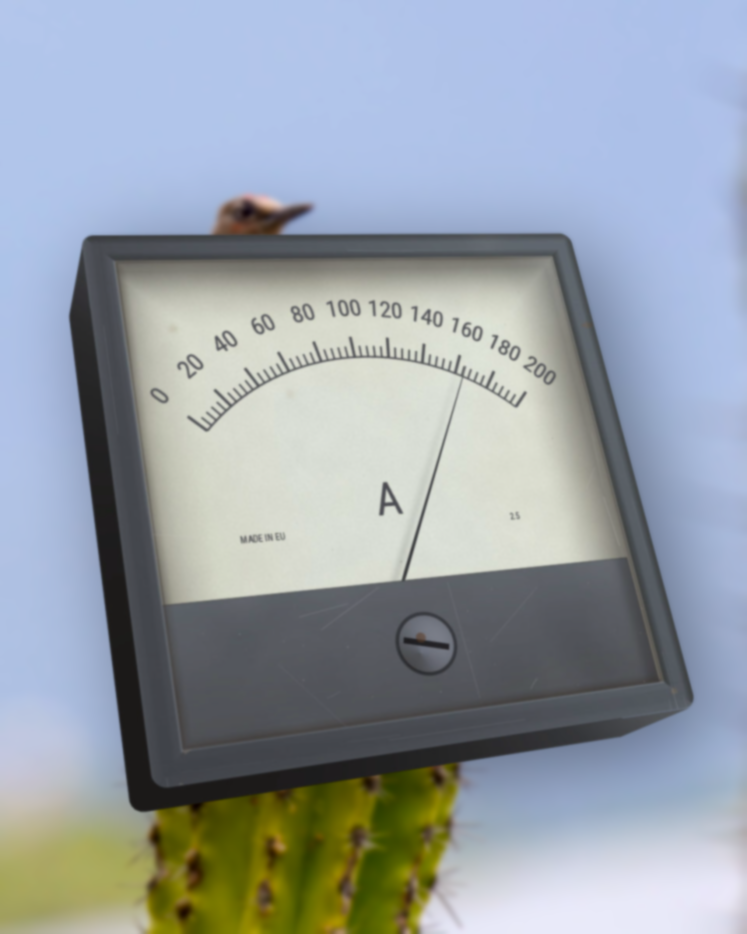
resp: 164,A
